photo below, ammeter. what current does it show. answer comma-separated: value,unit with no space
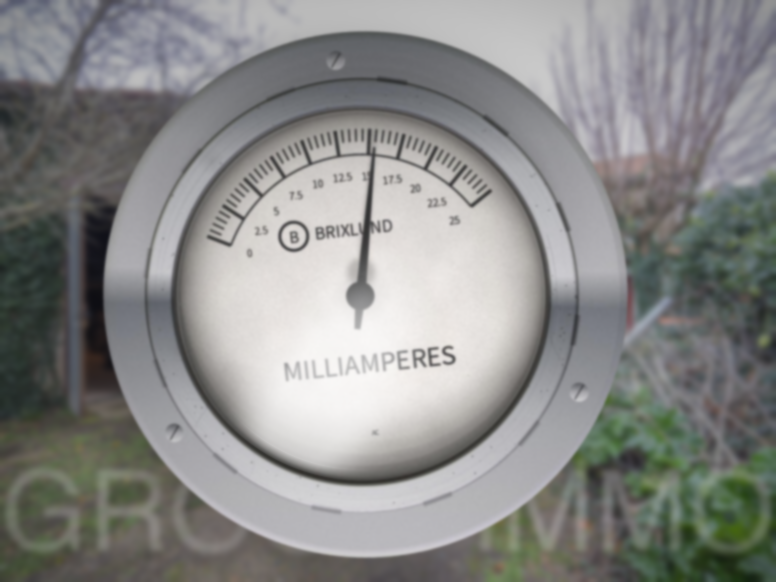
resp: 15.5,mA
